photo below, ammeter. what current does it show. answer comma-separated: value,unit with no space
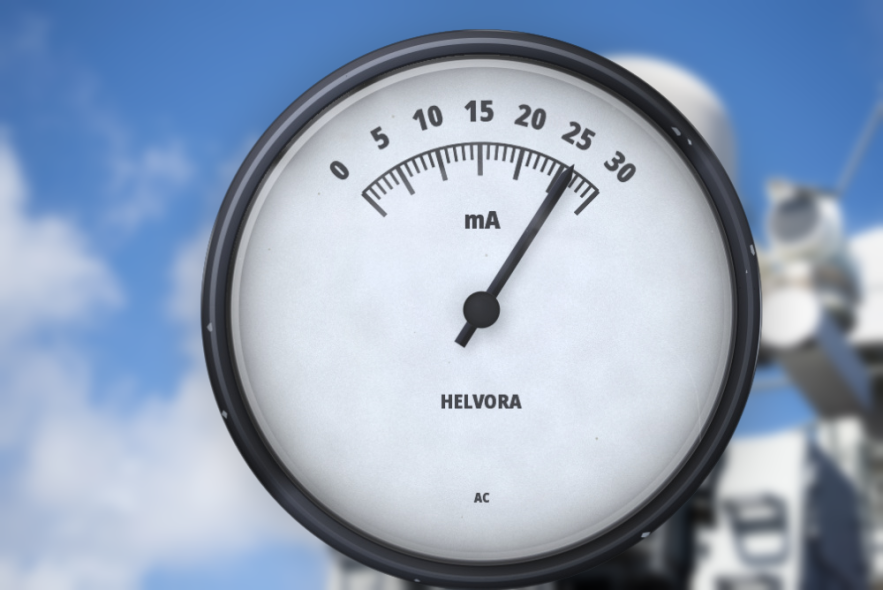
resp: 26,mA
